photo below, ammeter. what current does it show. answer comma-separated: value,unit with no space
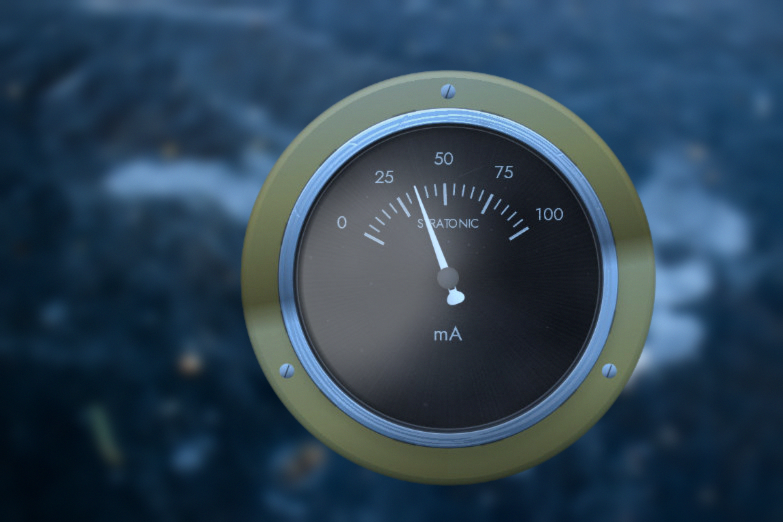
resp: 35,mA
